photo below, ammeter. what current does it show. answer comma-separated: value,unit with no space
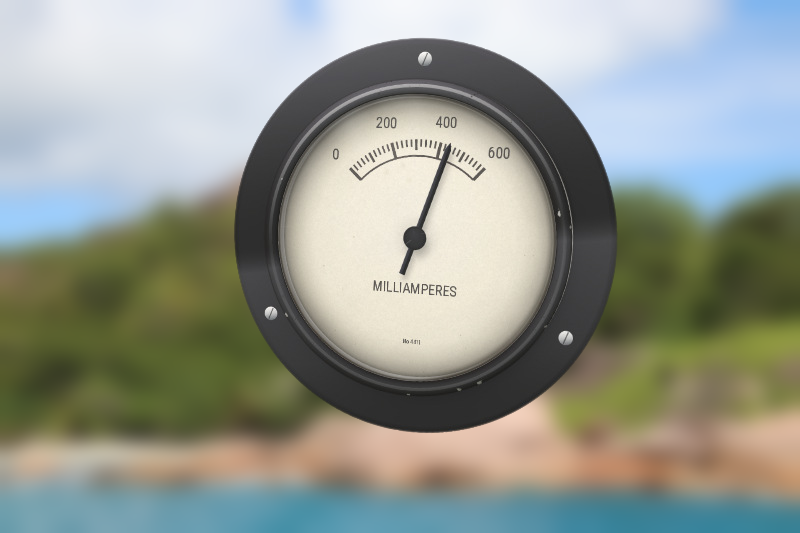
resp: 440,mA
